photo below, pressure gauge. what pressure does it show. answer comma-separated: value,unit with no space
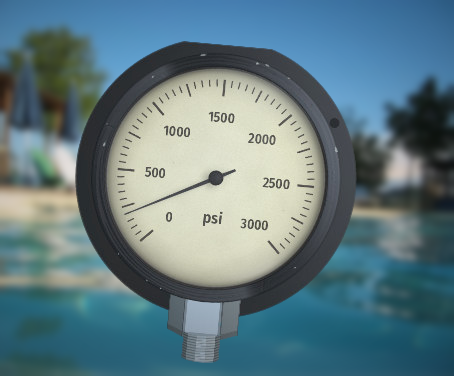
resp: 200,psi
